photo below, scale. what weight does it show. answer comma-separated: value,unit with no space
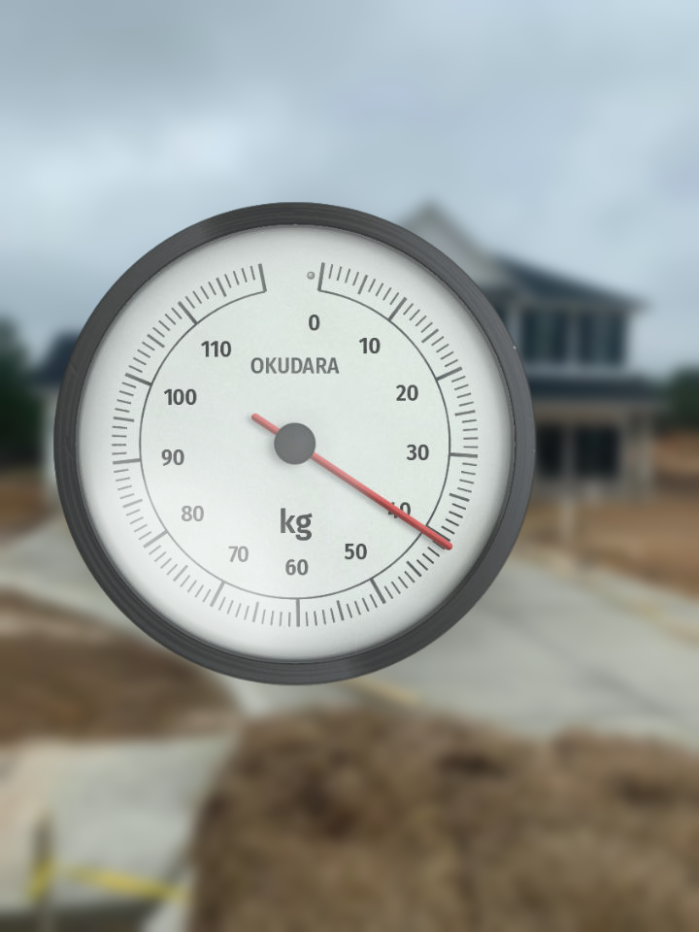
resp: 40.5,kg
